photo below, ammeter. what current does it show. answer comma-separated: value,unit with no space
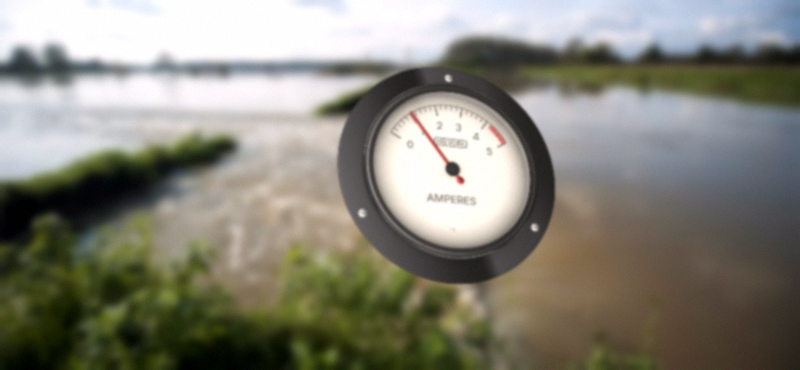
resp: 1,A
